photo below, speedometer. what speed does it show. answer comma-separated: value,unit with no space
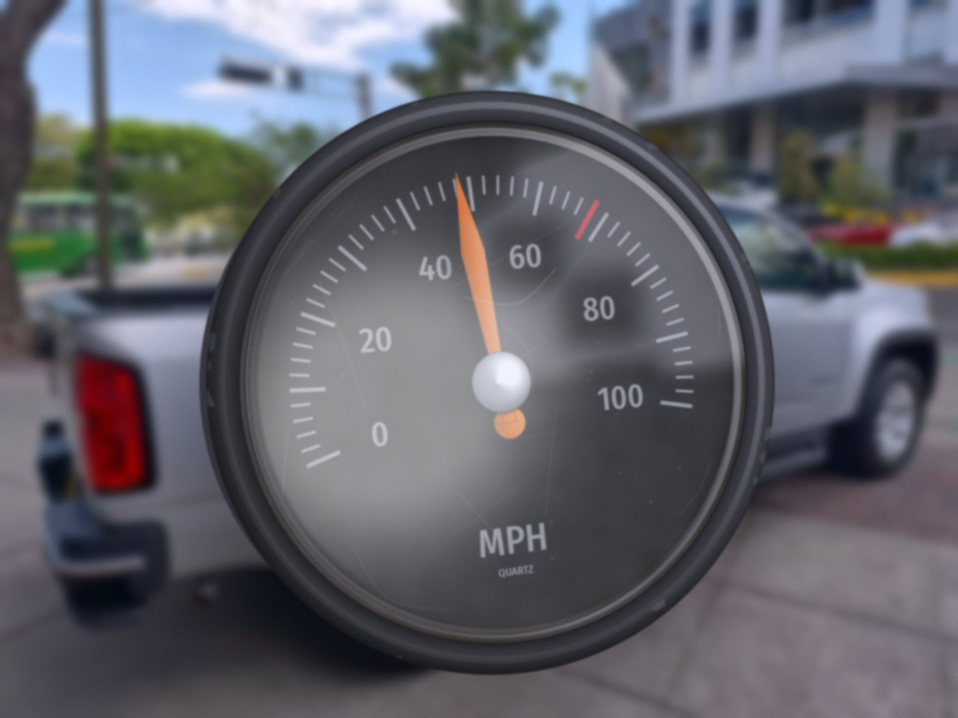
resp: 48,mph
